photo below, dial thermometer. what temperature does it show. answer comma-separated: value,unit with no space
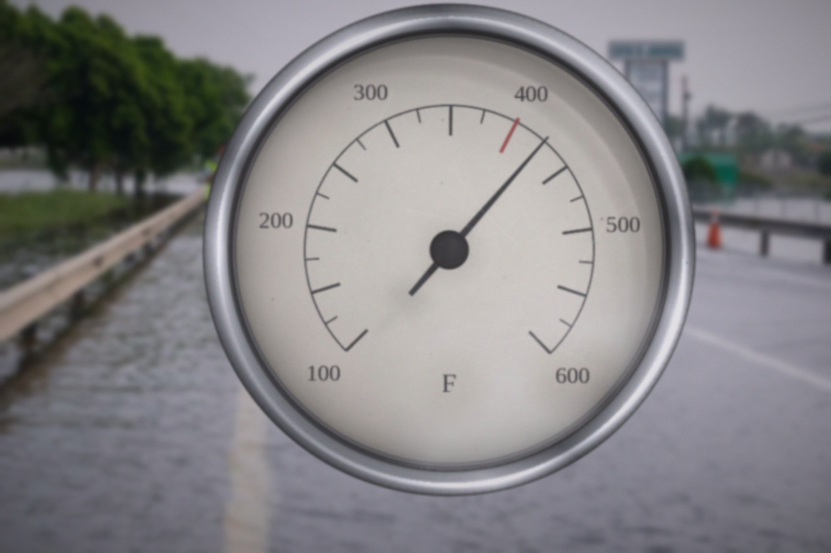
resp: 425,°F
